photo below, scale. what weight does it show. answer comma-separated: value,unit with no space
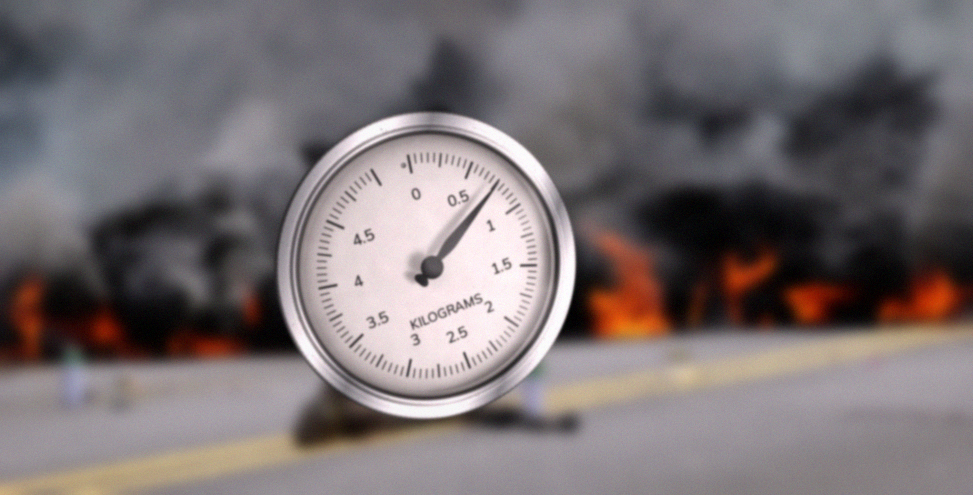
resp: 0.75,kg
